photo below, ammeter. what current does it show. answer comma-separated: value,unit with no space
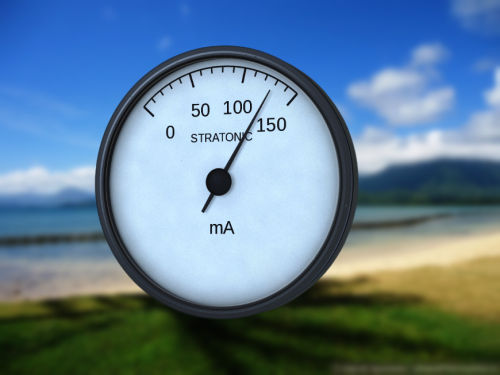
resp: 130,mA
